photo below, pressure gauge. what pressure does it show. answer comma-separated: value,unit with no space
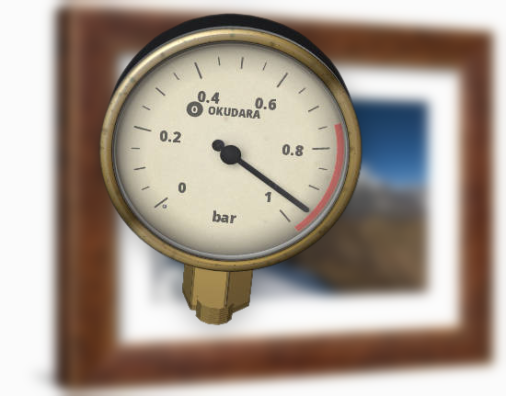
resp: 0.95,bar
